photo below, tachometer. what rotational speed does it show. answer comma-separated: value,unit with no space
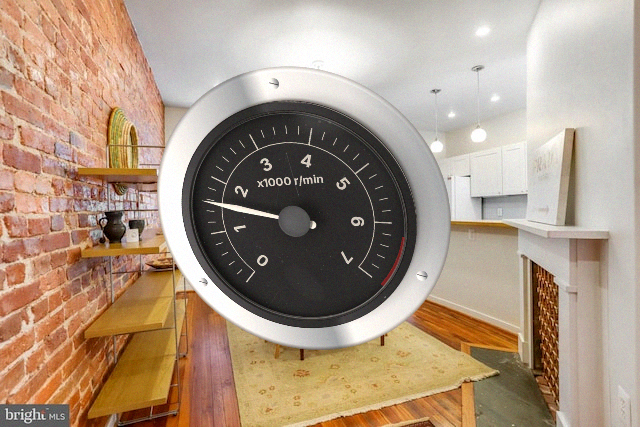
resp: 1600,rpm
